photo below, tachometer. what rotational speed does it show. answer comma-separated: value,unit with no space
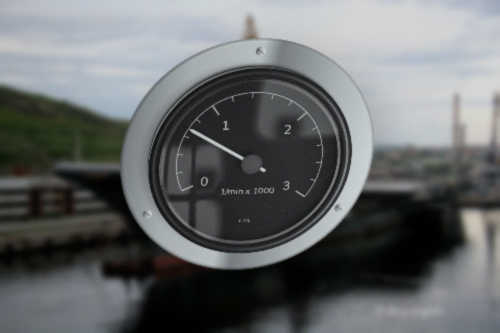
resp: 700,rpm
